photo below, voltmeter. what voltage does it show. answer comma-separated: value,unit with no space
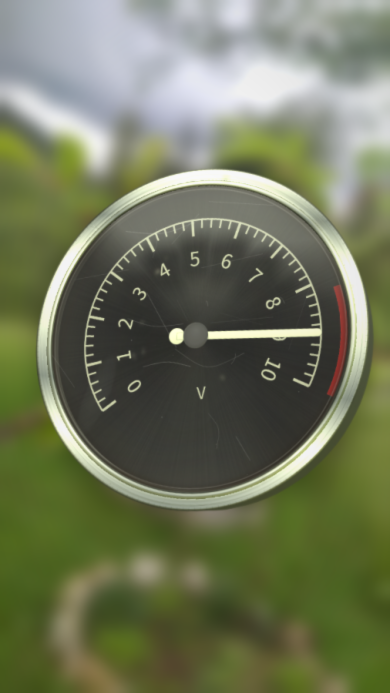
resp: 9,V
